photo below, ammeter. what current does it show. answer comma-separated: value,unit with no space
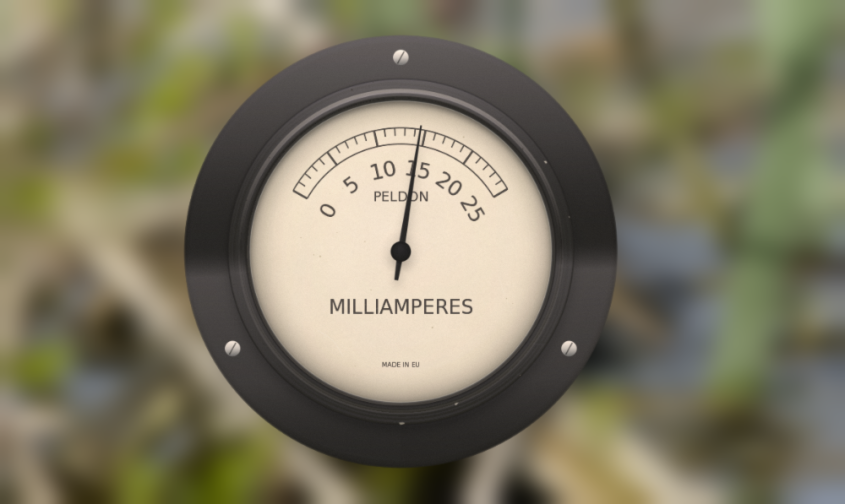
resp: 14.5,mA
